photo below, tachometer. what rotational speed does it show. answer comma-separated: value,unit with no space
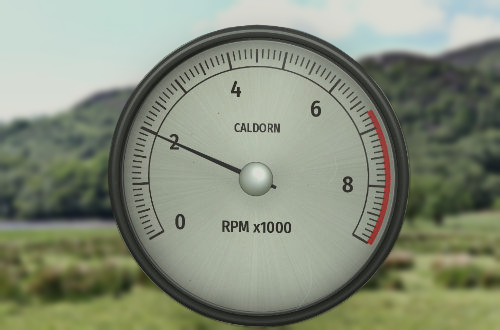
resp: 2000,rpm
